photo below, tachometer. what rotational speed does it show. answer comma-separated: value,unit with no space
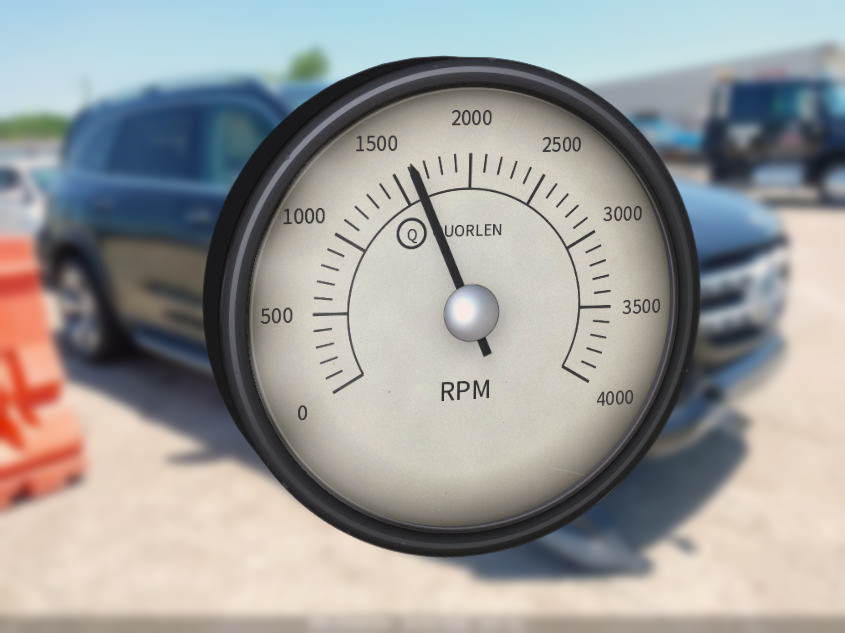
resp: 1600,rpm
